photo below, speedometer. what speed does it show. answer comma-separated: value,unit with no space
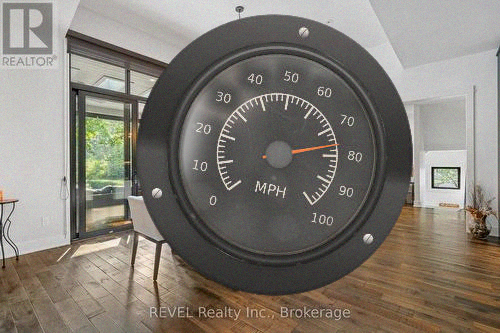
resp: 76,mph
